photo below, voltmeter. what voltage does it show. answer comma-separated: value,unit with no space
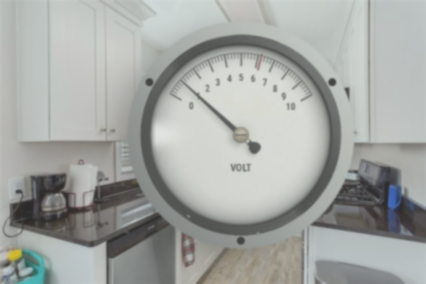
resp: 1,V
